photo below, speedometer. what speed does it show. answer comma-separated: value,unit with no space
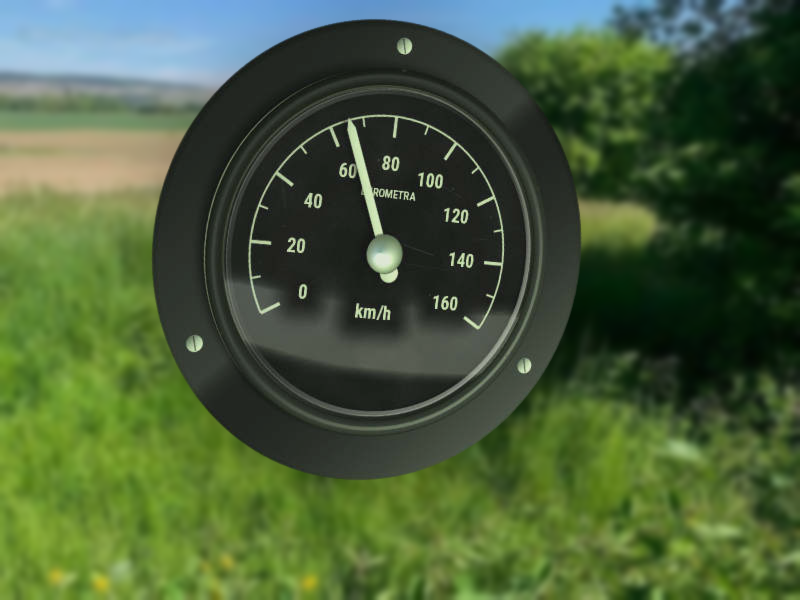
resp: 65,km/h
